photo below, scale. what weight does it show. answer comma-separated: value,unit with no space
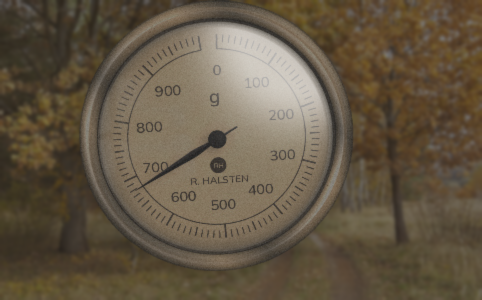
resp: 680,g
